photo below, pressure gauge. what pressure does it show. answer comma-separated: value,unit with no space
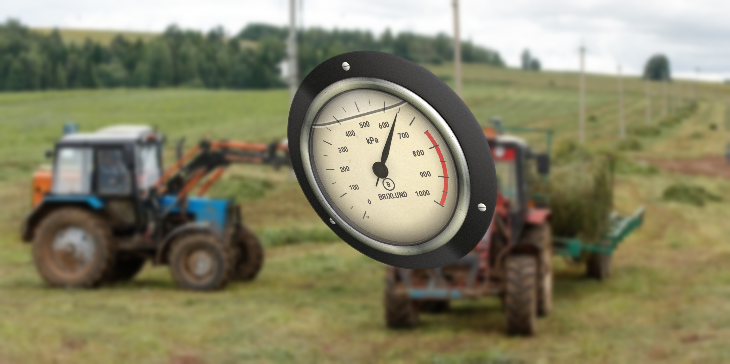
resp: 650,kPa
